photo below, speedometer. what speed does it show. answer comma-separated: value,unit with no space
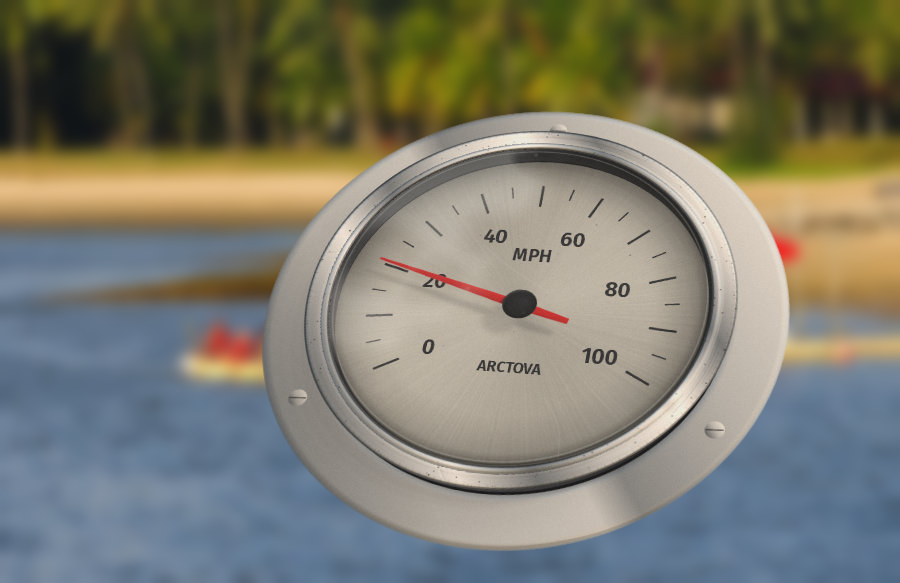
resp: 20,mph
